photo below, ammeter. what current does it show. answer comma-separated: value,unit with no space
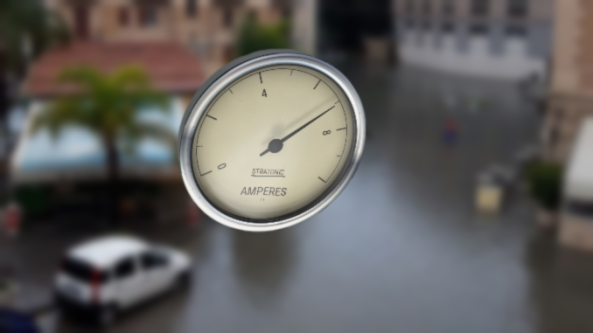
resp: 7,A
